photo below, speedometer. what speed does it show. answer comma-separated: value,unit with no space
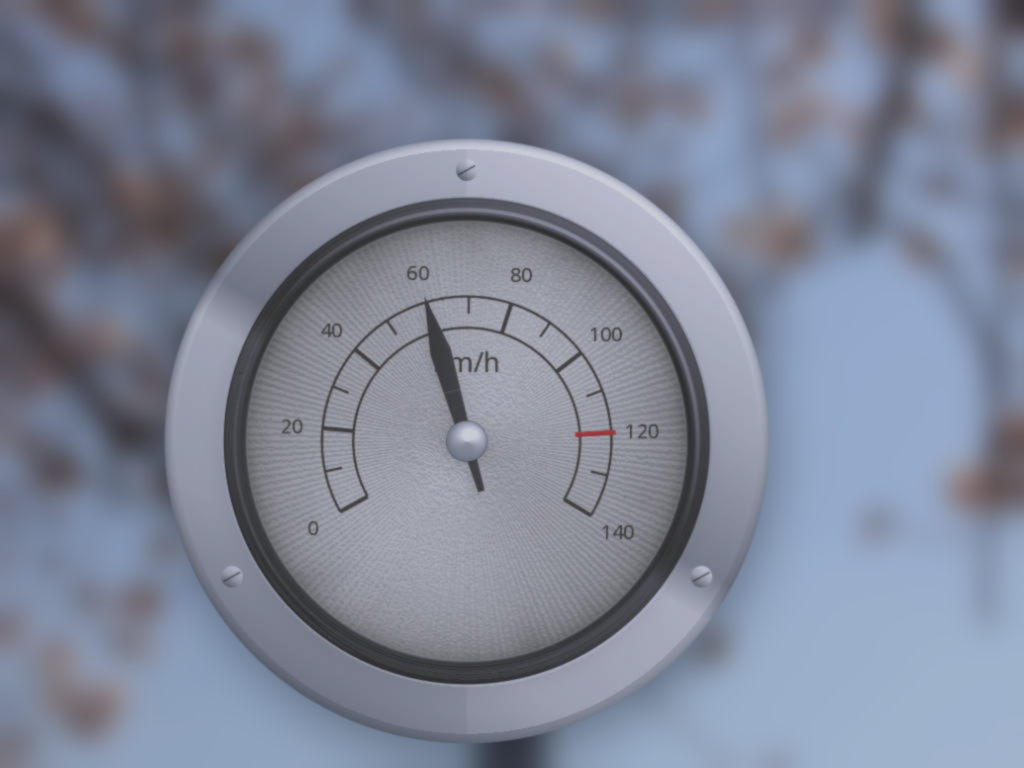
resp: 60,km/h
